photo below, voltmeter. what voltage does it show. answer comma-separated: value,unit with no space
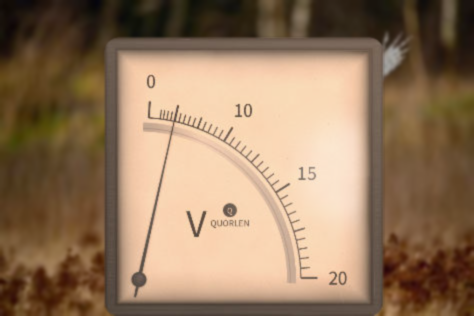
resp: 5,V
